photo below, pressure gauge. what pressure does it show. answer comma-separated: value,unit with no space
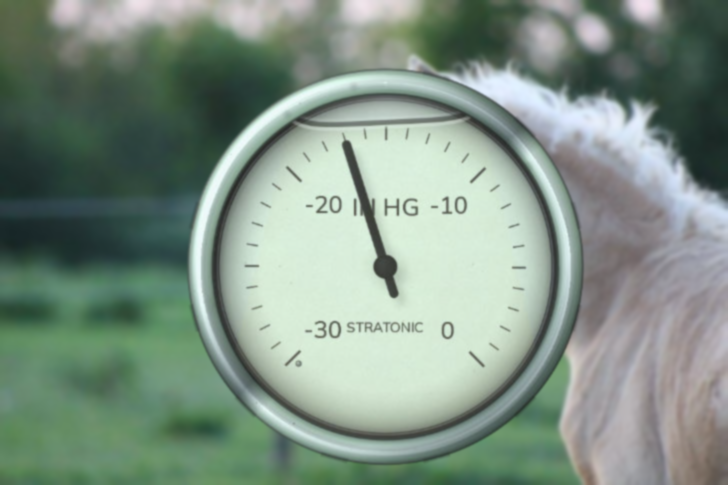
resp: -17,inHg
